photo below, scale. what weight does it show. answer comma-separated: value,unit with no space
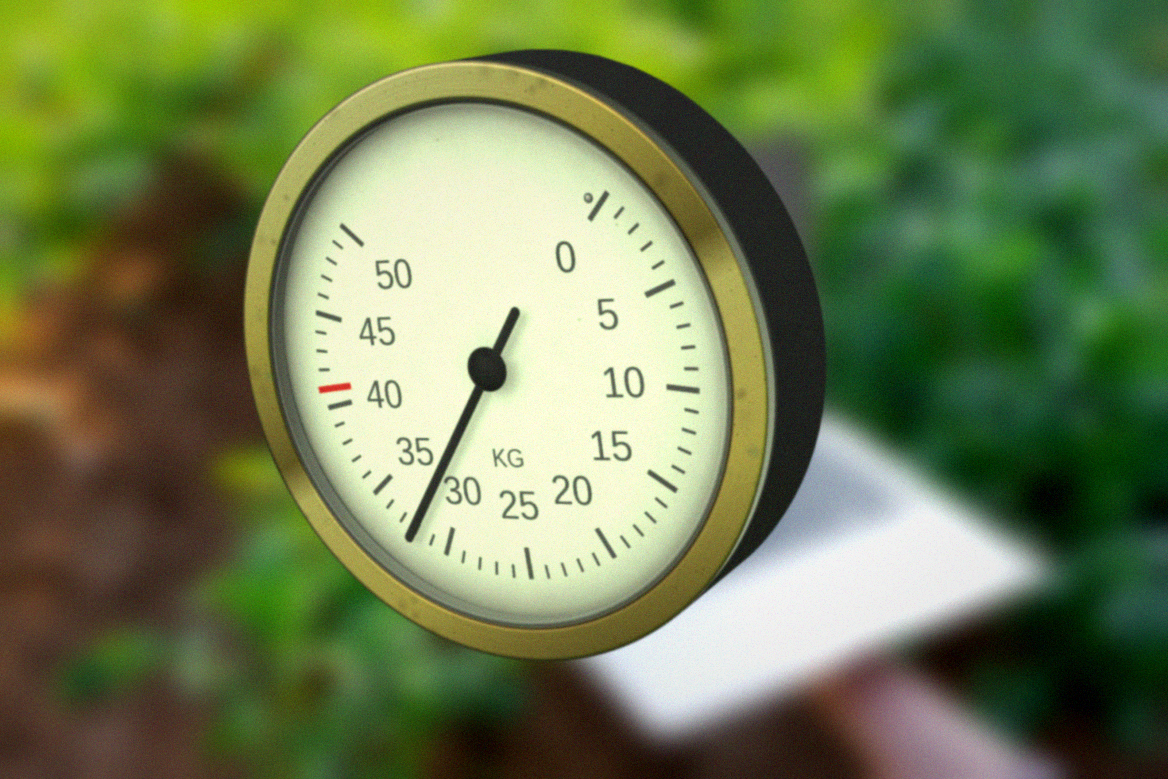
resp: 32,kg
